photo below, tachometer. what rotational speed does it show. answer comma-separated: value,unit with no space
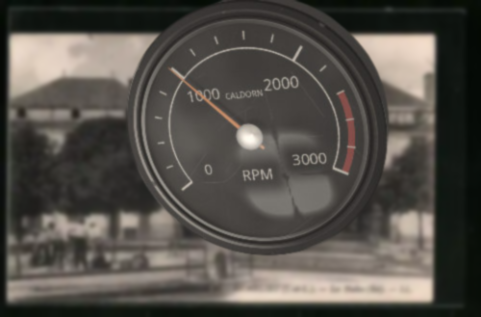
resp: 1000,rpm
